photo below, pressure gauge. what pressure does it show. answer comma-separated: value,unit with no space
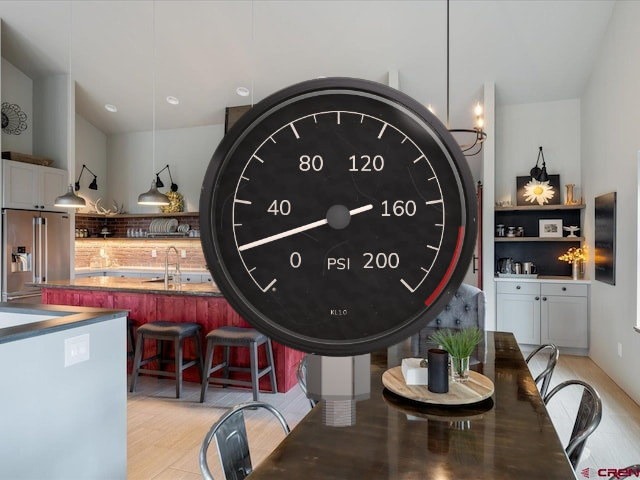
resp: 20,psi
